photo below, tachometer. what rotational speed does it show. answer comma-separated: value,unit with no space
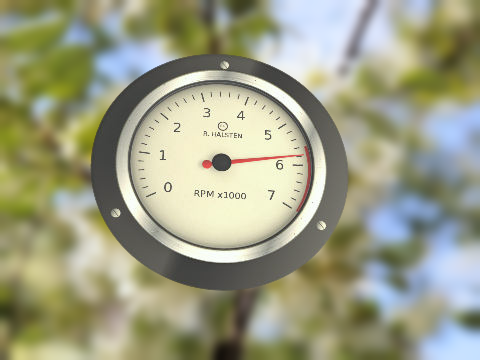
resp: 5800,rpm
